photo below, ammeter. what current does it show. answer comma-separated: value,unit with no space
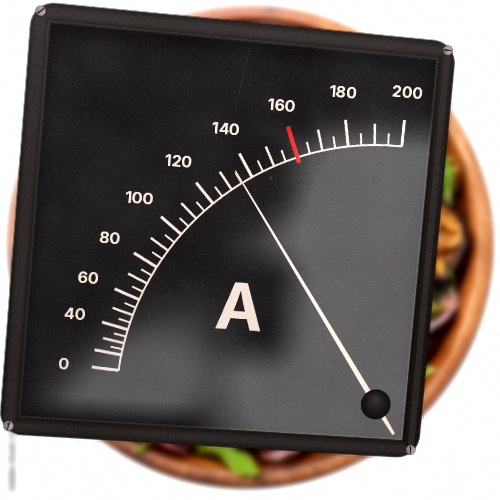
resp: 135,A
